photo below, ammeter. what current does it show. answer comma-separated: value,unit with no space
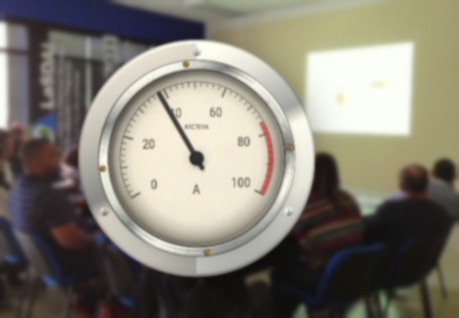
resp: 38,A
